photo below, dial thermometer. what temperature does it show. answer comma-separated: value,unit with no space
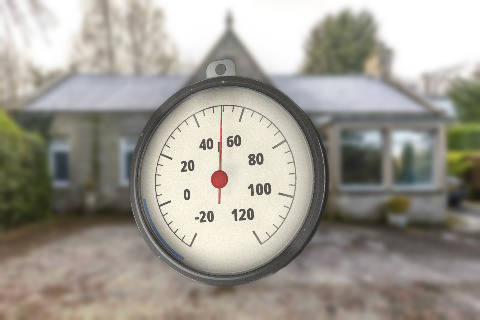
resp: 52,°F
